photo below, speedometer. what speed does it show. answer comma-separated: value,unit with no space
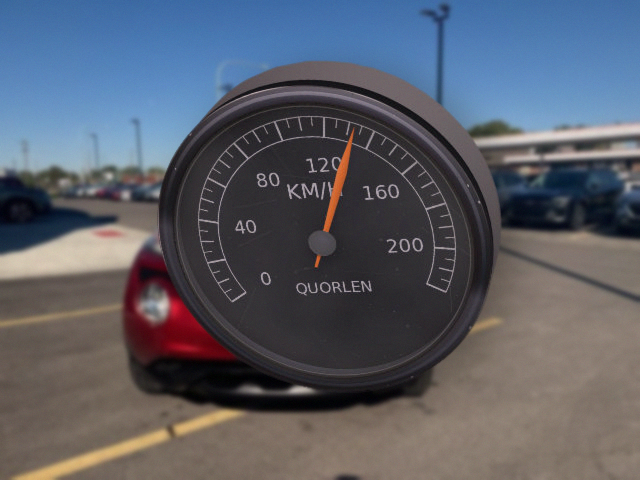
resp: 132.5,km/h
